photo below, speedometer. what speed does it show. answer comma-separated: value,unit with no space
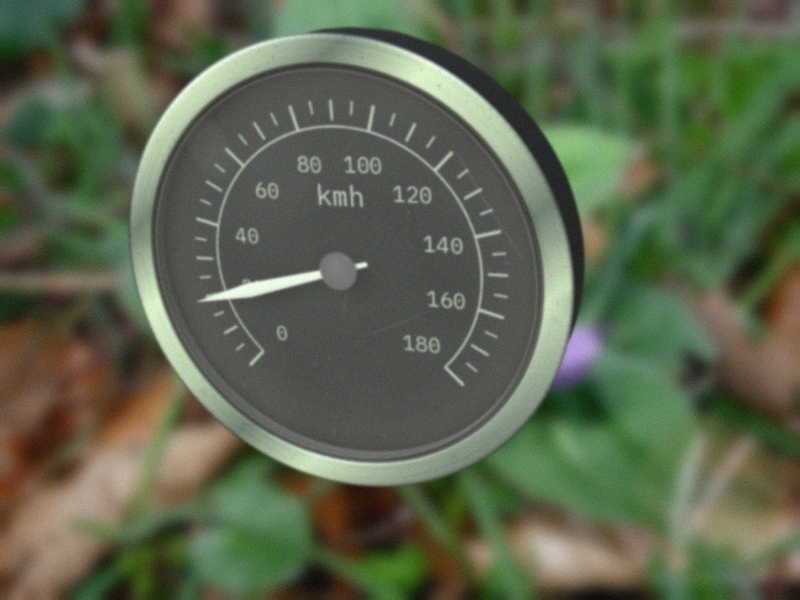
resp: 20,km/h
